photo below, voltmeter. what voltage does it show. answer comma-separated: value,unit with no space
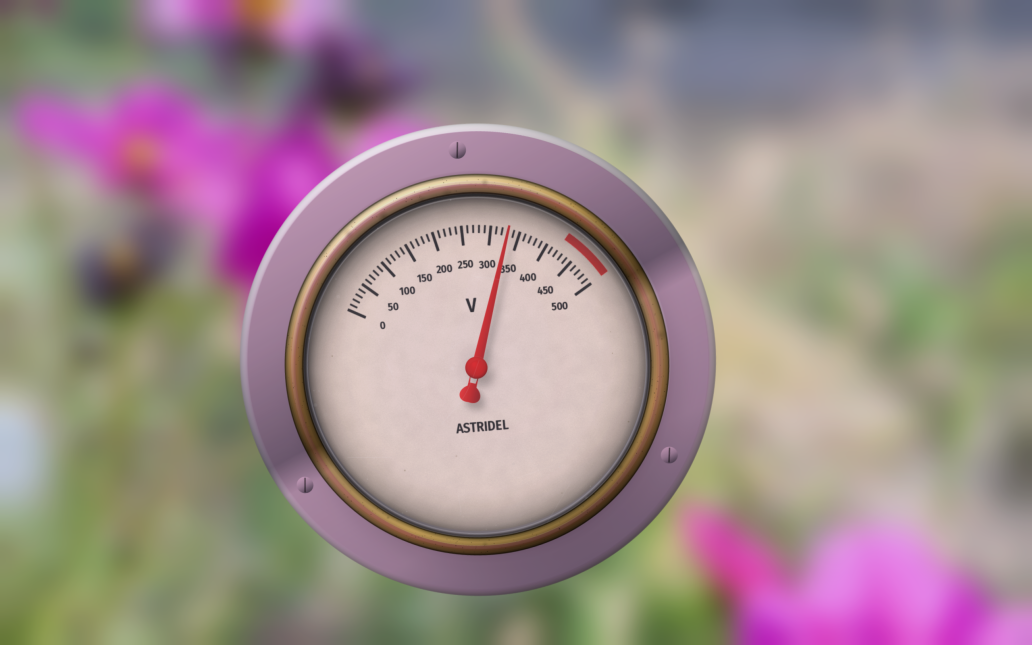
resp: 330,V
